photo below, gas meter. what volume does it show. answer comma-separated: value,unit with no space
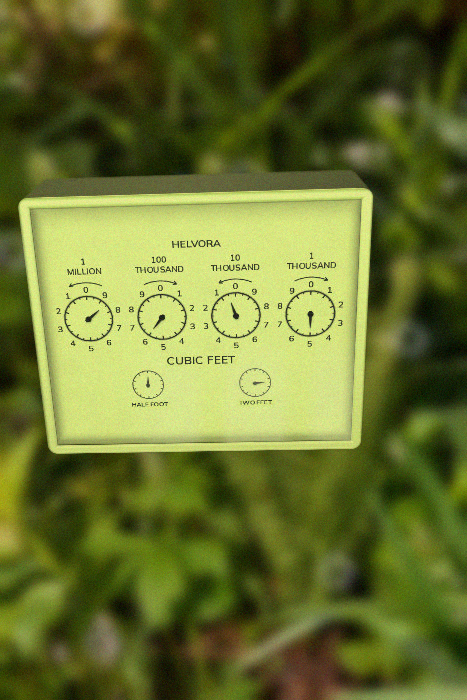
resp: 860500,ft³
